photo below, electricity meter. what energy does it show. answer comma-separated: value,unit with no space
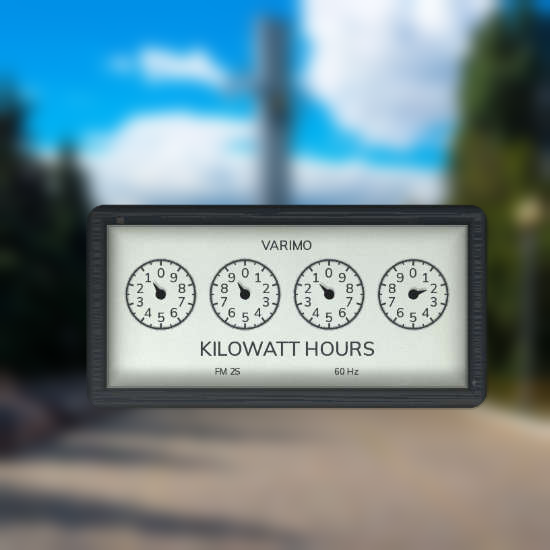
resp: 912,kWh
